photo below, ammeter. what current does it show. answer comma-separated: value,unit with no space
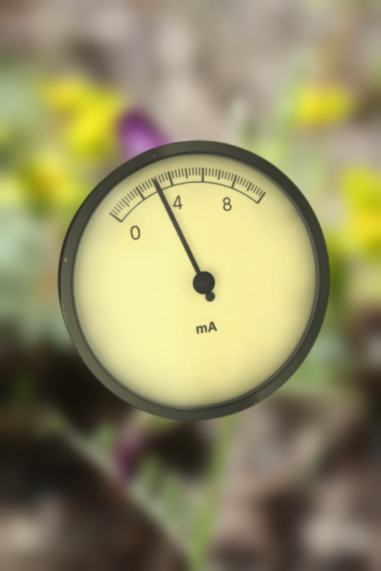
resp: 3,mA
